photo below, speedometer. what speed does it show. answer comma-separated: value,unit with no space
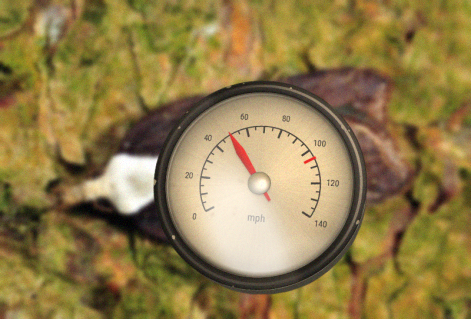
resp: 50,mph
